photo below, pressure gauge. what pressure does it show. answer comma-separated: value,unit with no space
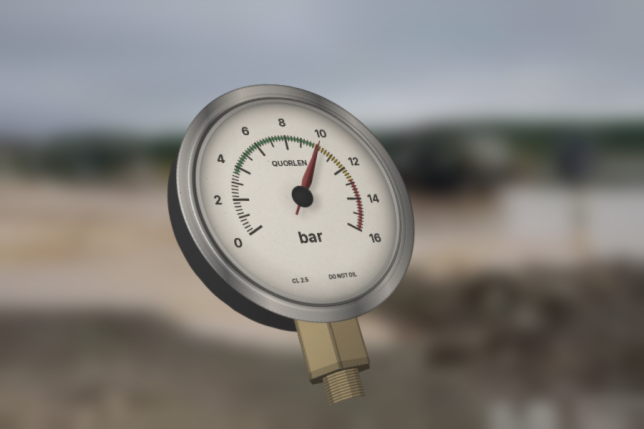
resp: 10,bar
